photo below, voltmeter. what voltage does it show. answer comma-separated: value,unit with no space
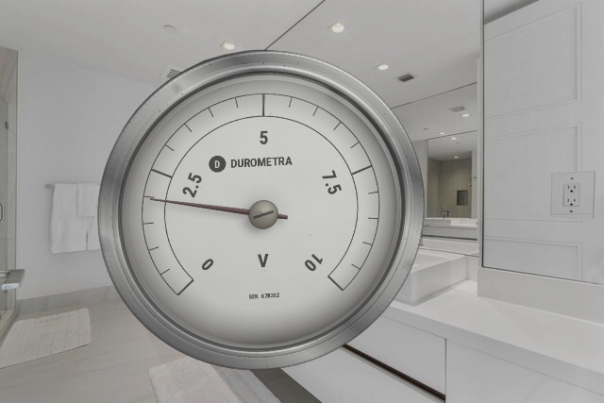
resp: 2,V
